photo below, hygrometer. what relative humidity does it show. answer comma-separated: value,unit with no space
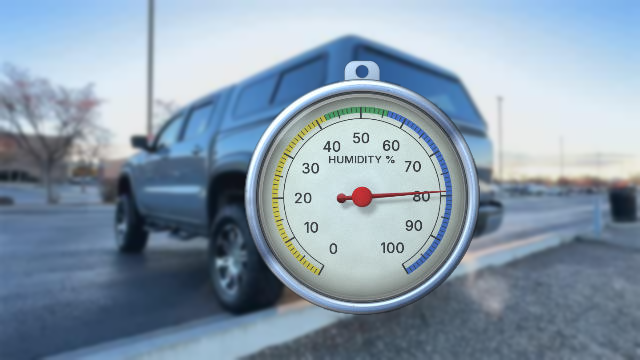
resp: 79,%
